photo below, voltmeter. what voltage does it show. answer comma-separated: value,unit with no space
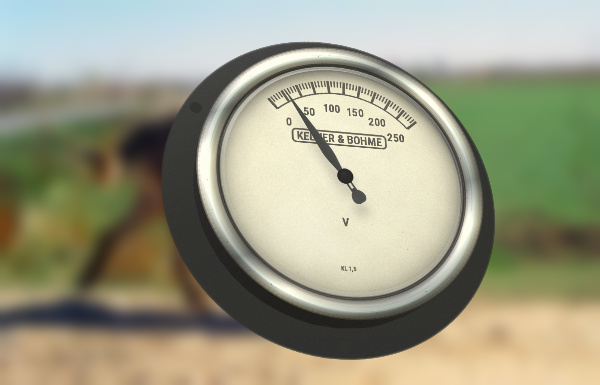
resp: 25,V
